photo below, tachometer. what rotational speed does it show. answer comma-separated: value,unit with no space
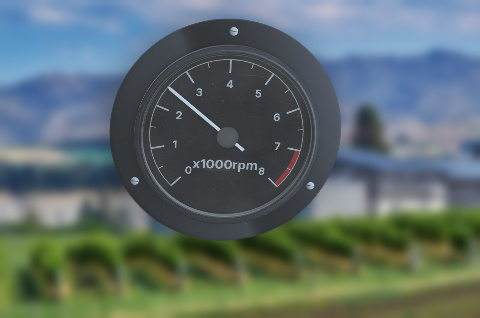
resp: 2500,rpm
